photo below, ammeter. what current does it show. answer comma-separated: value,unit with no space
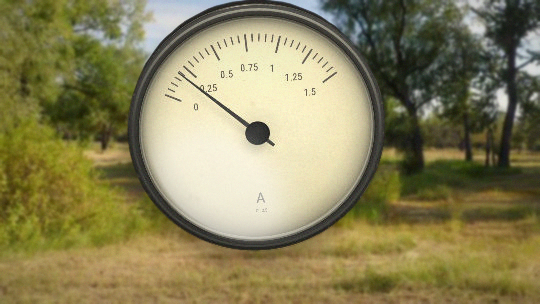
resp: 0.2,A
